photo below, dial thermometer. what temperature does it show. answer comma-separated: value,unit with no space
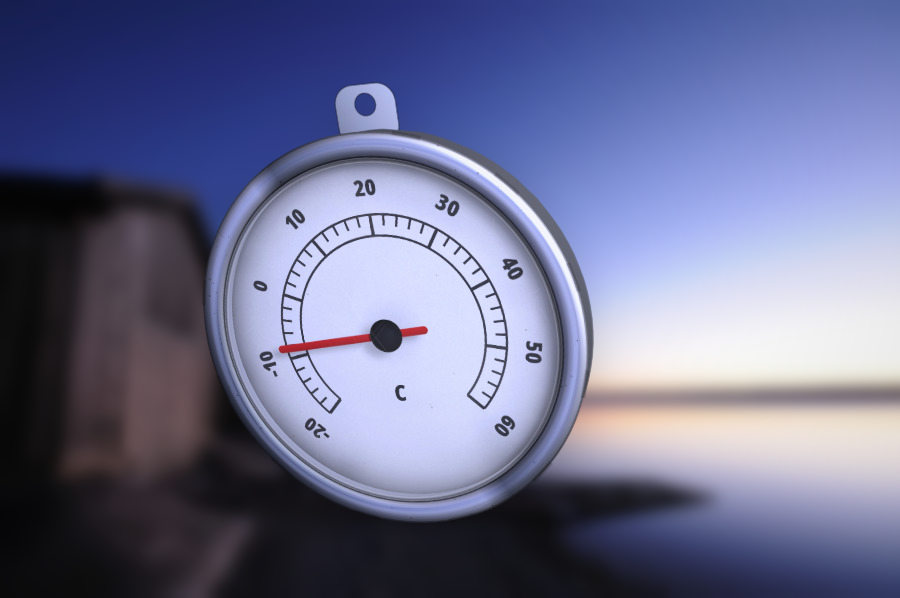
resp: -8,°C
